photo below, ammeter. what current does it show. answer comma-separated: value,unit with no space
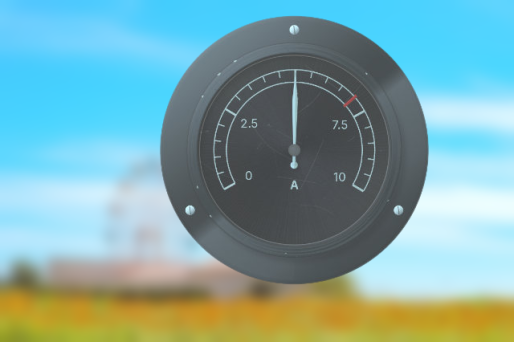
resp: 5,A
